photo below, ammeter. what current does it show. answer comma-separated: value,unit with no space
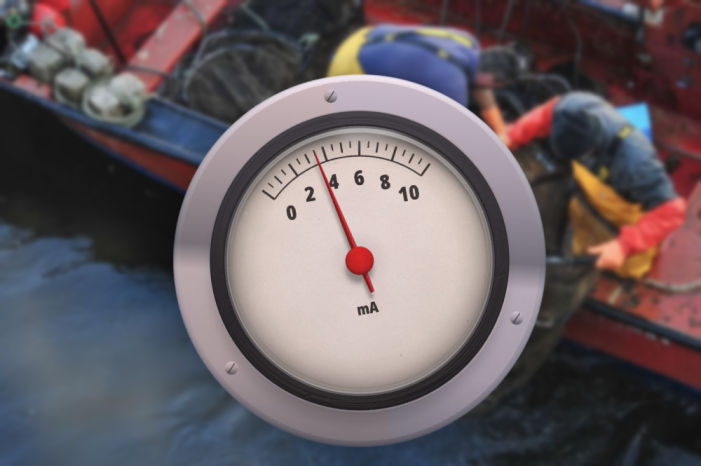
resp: 3.5,mA
